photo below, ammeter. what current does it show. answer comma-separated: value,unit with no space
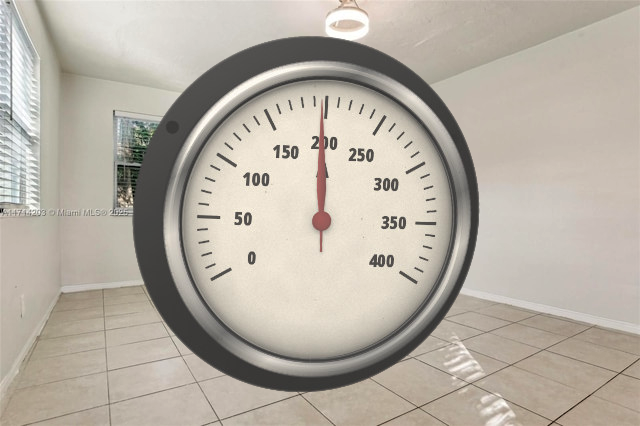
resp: 195,A
